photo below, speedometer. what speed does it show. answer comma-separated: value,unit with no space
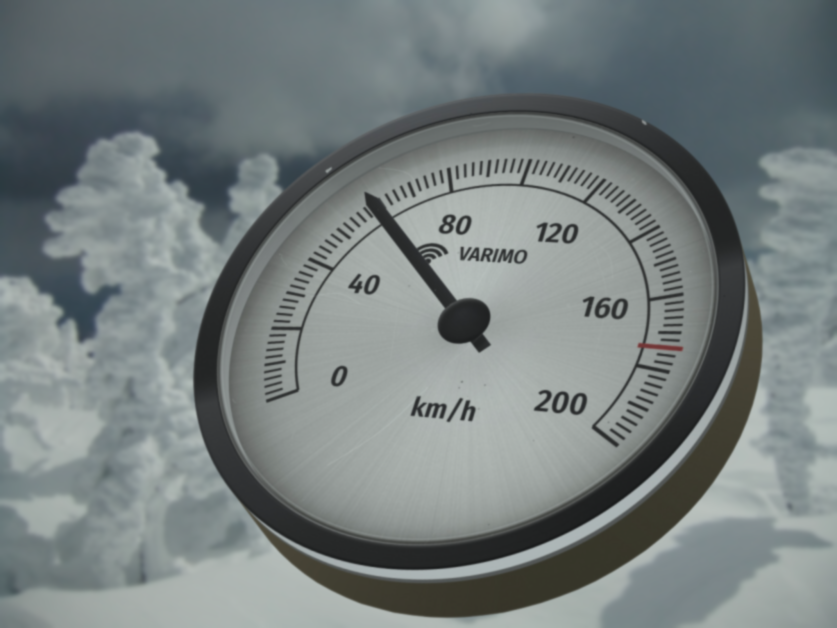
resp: 60,km/h
